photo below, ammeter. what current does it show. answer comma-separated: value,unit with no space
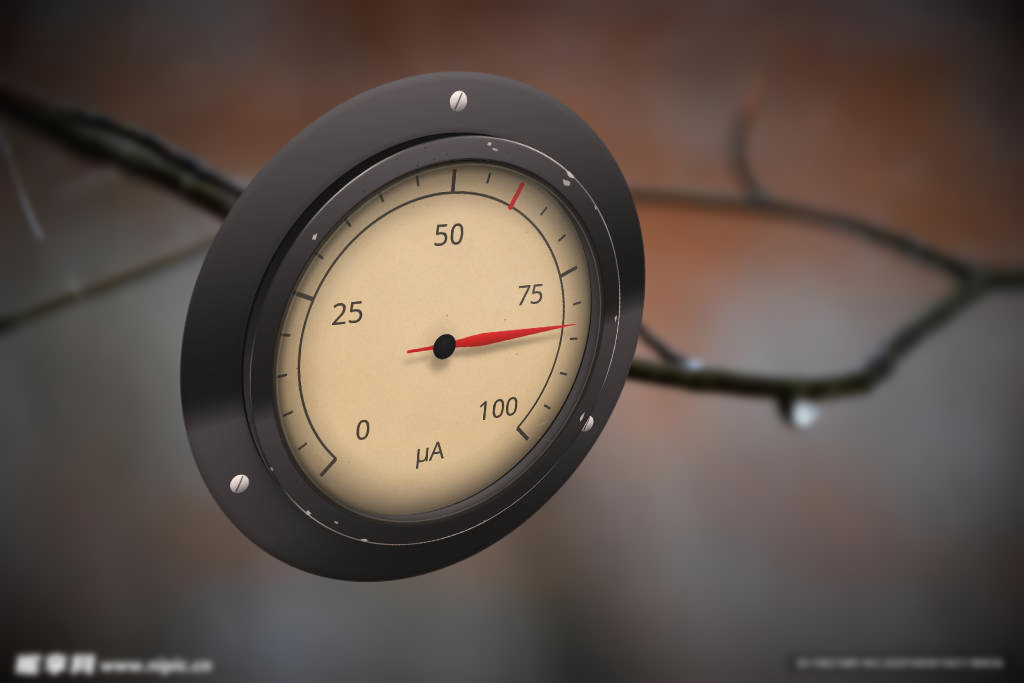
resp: 82.5,µA
